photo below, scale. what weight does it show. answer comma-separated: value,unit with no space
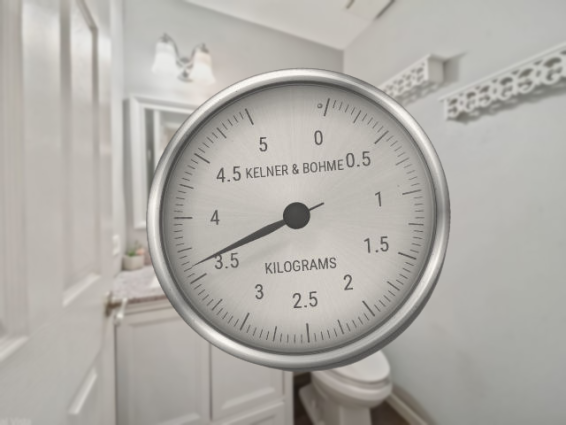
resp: 3.6,kg
